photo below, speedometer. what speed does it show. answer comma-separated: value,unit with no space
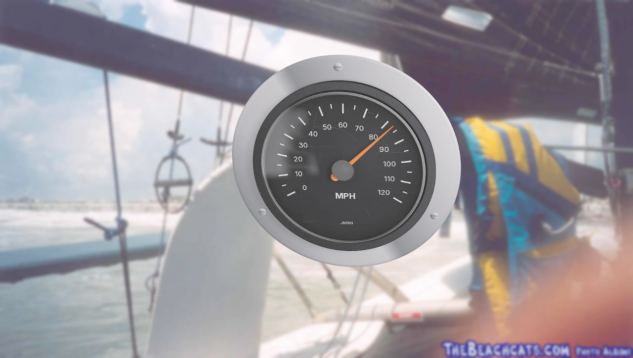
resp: 82.5,mph
